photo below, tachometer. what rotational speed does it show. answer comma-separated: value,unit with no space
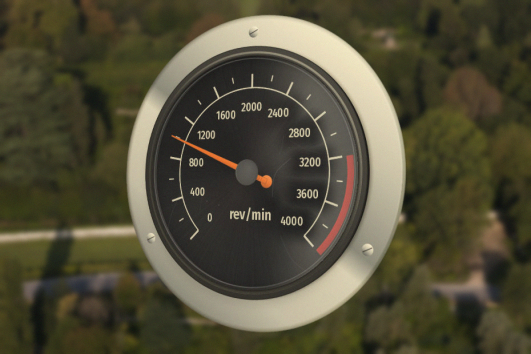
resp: 1000,rpm
